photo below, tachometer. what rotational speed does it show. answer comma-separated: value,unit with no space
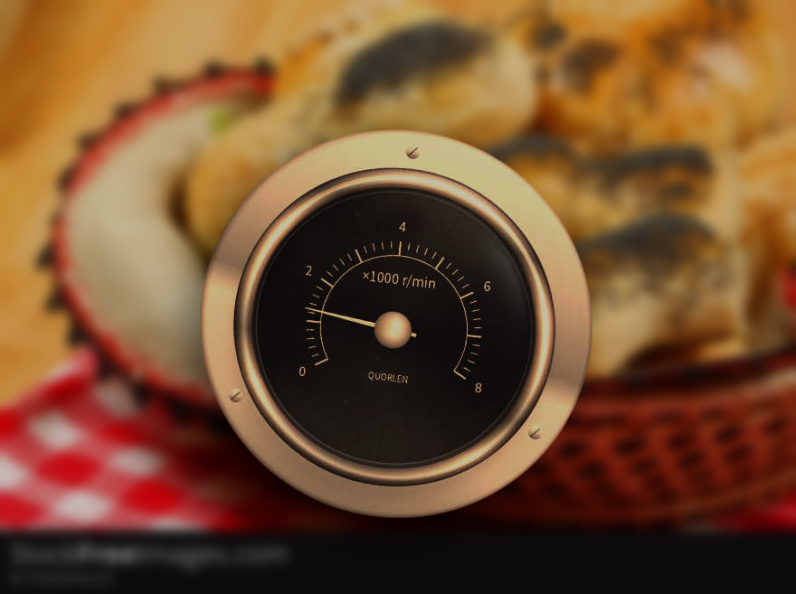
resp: 1300,rpm
